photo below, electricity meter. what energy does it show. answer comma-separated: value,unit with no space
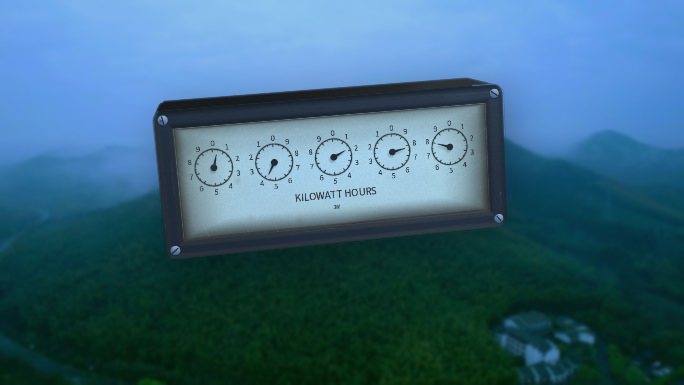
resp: 4178,kWh
